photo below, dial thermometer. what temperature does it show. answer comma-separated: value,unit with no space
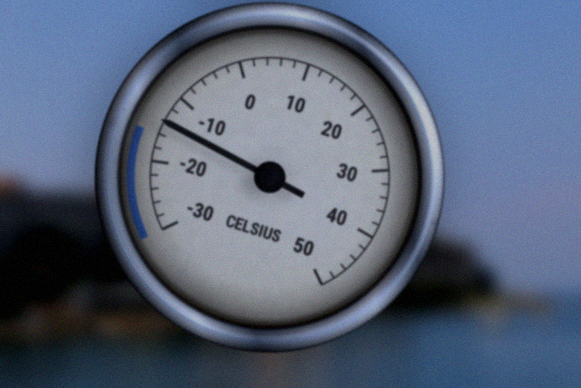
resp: -14,°C
